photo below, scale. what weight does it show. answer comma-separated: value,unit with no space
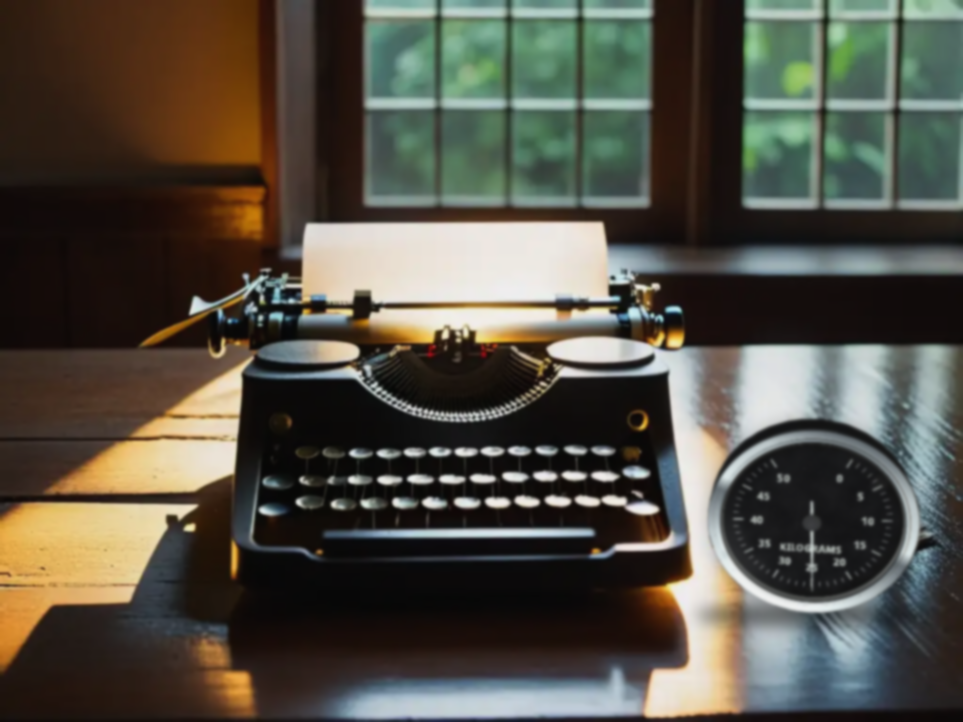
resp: 25,kg
